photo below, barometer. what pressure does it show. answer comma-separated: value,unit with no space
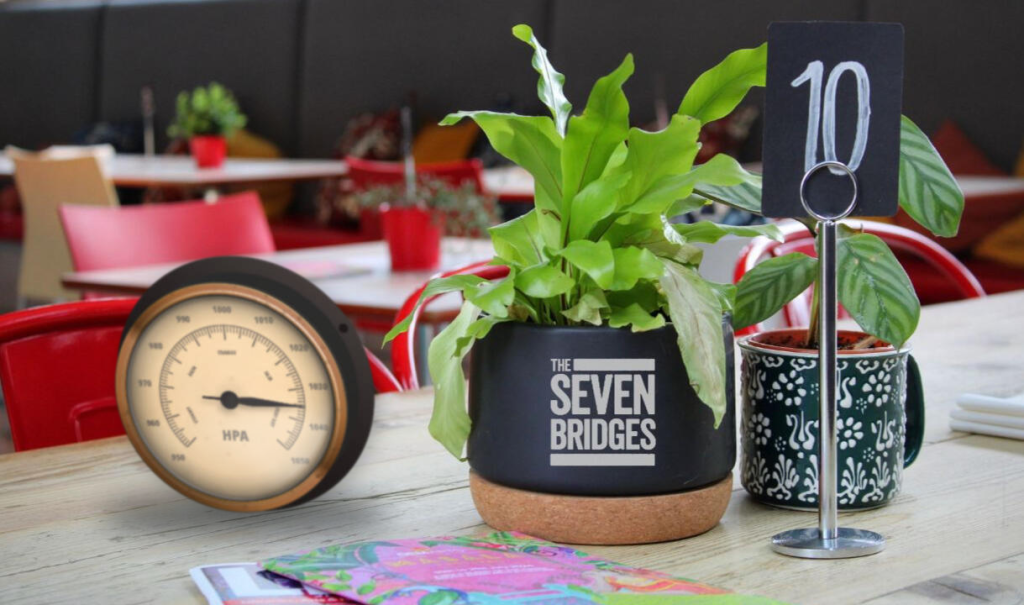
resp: 1035,hPa
